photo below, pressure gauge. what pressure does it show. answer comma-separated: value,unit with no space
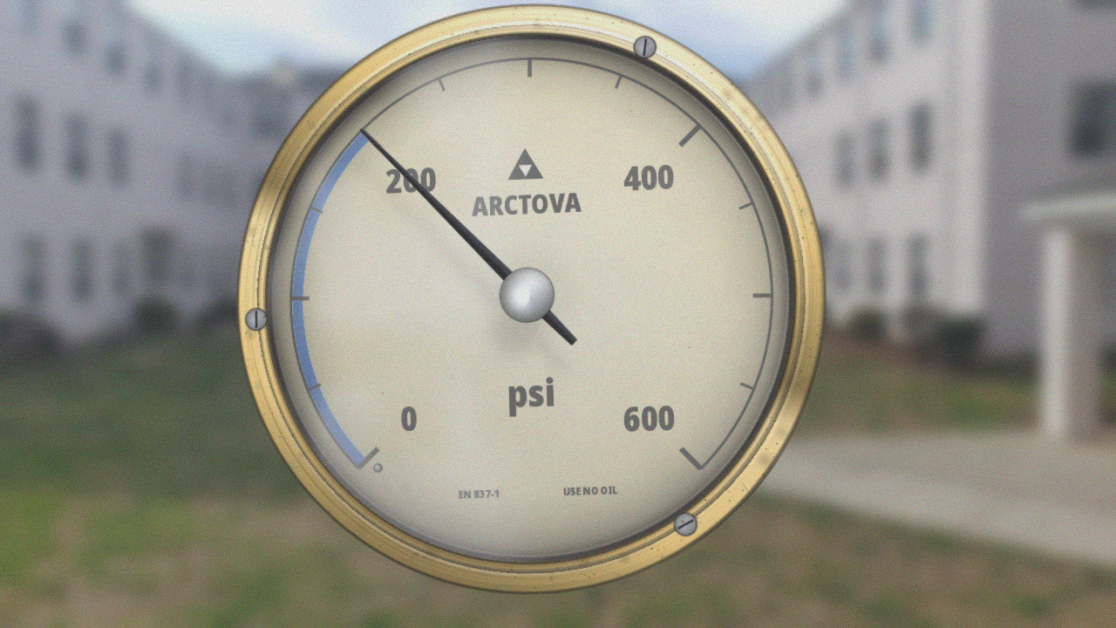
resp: 200,psi
